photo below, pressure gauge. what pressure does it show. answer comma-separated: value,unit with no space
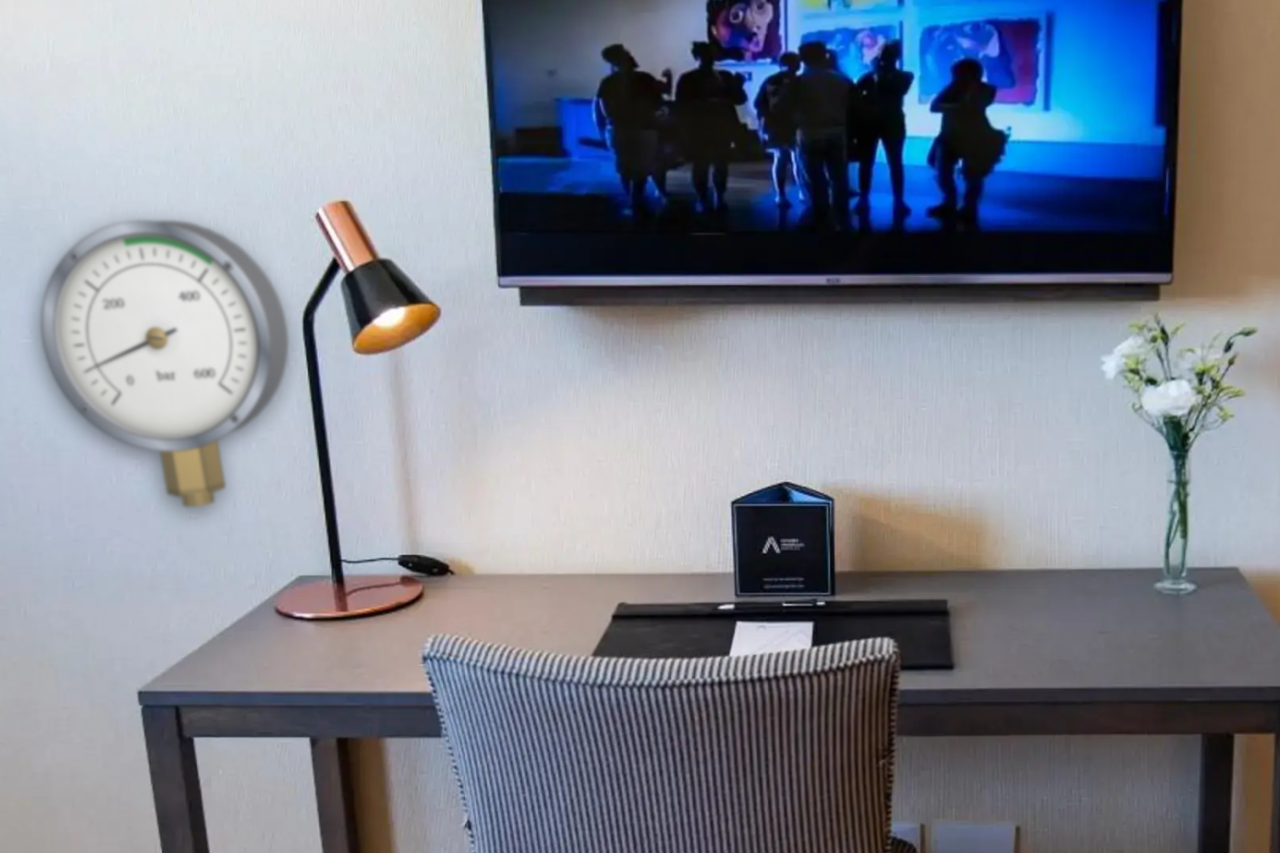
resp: 60,bar
